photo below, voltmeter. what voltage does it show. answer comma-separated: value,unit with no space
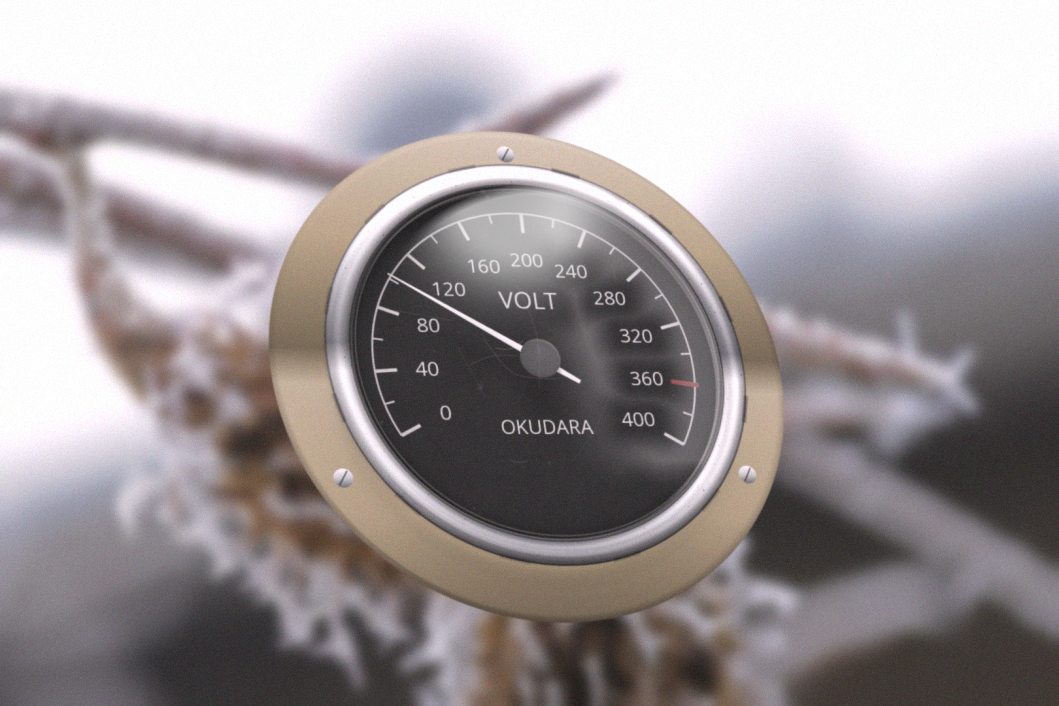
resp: 100,V
